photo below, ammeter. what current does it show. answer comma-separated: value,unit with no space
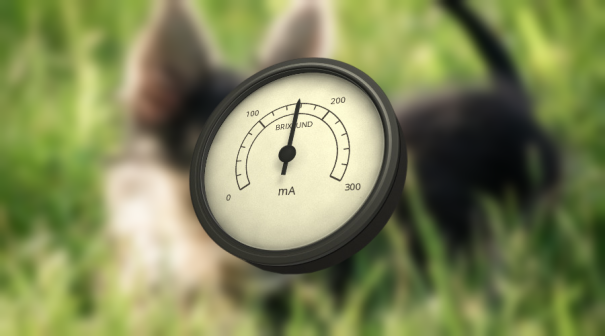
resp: 160,mA
